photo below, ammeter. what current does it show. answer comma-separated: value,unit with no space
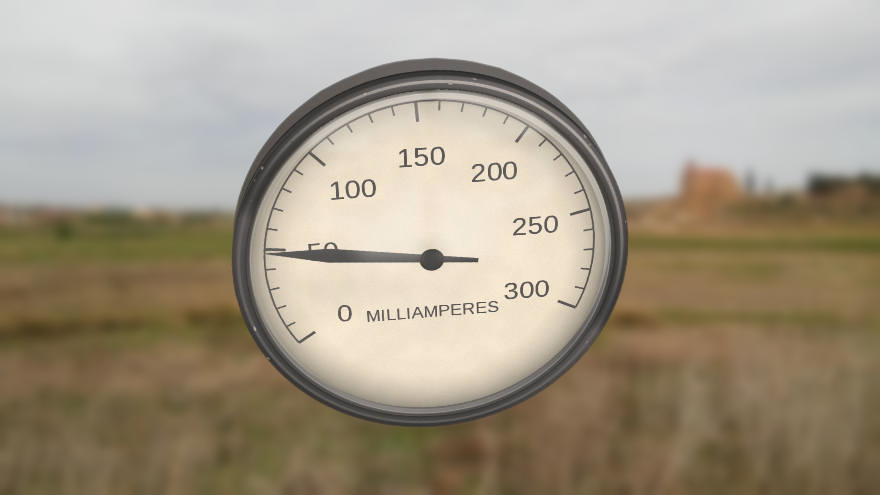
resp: 50,mA
